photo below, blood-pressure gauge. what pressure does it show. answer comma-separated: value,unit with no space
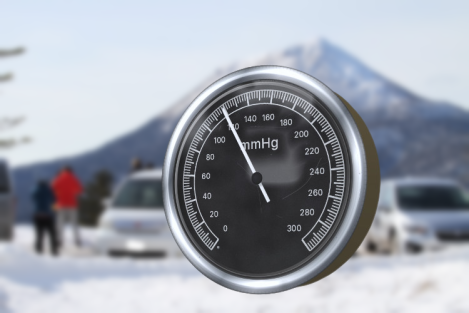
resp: 120,mmHg
